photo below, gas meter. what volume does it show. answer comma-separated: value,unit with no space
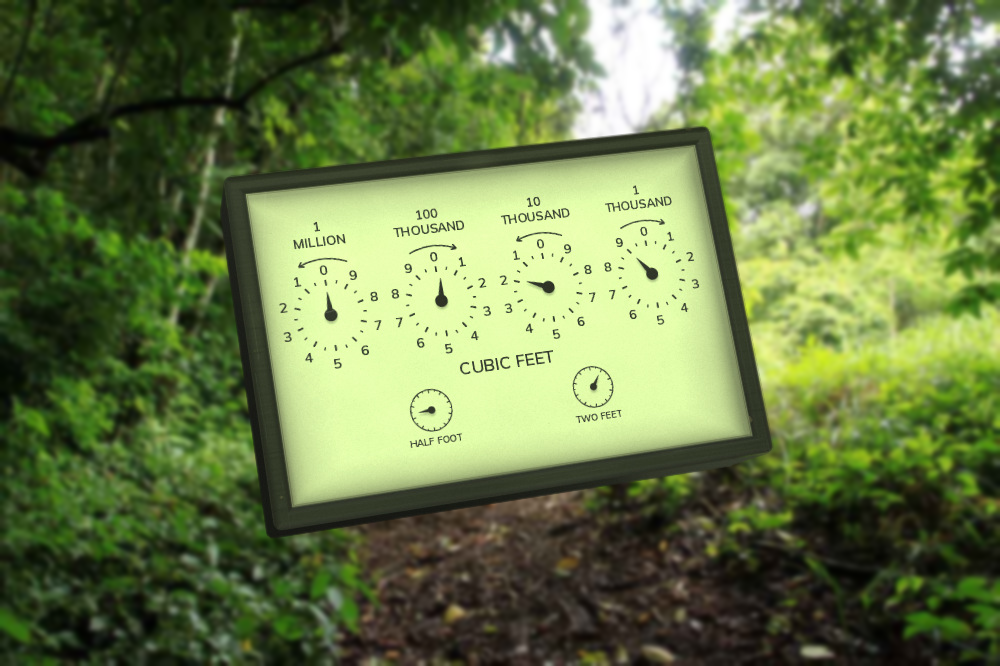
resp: 1900,ft³
